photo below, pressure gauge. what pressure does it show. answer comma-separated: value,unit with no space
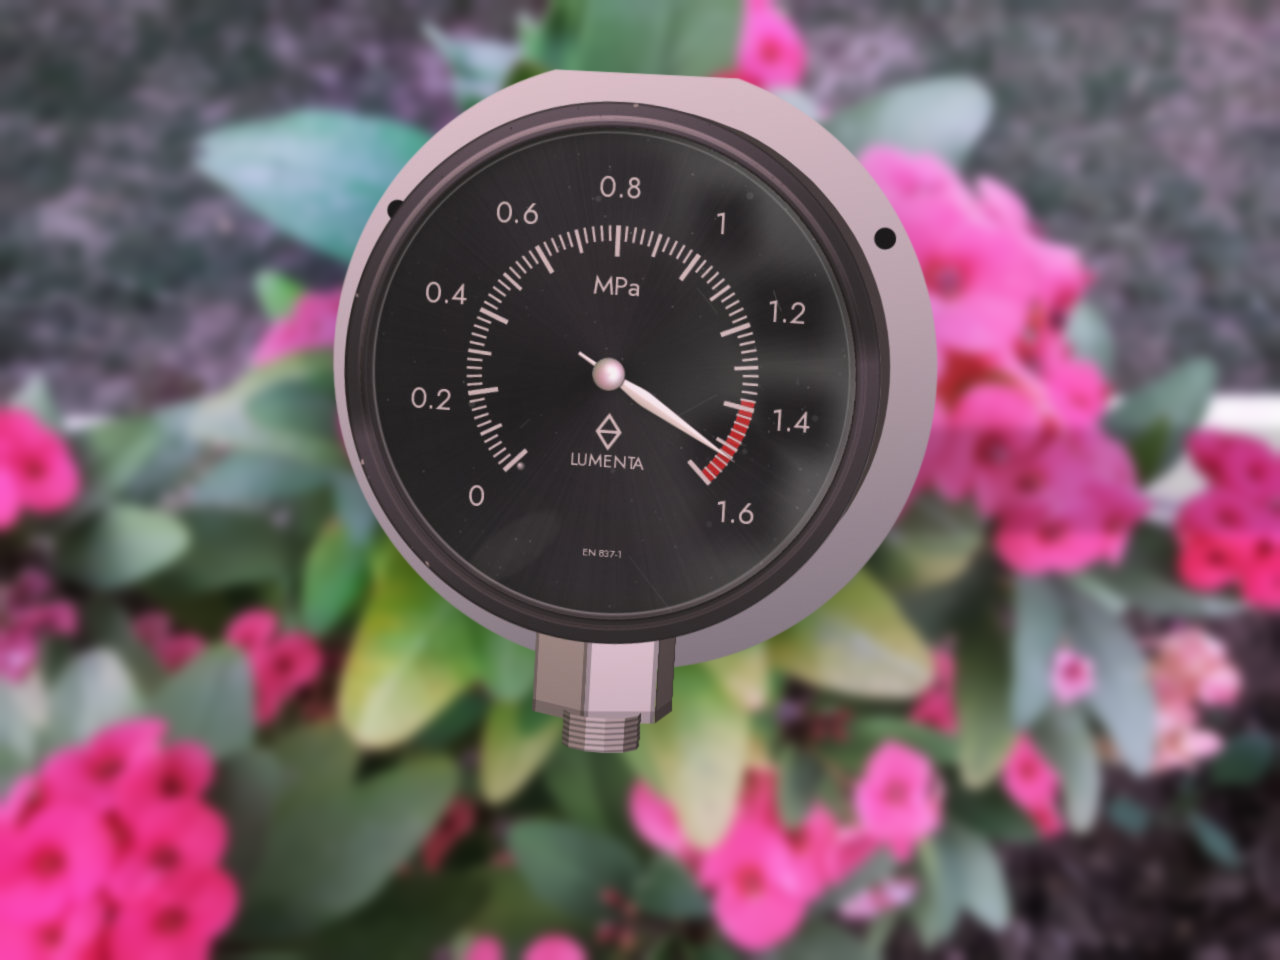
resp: 1.52,MPa
